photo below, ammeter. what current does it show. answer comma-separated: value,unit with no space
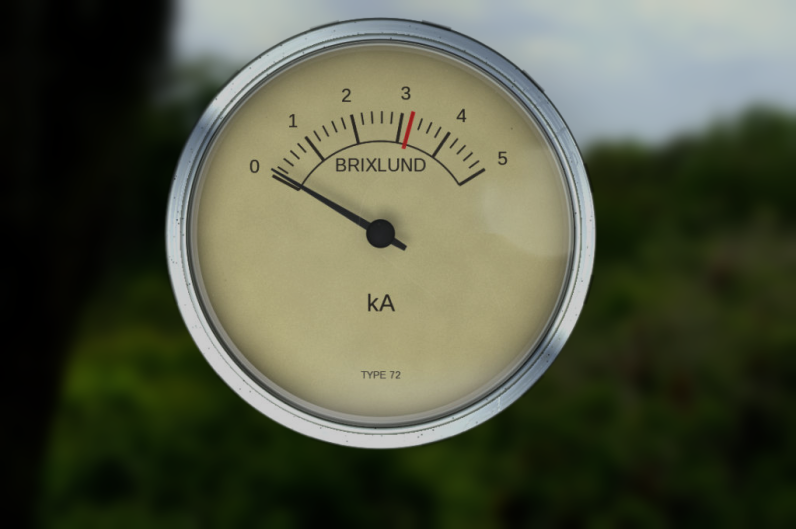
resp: 0.1,kA
